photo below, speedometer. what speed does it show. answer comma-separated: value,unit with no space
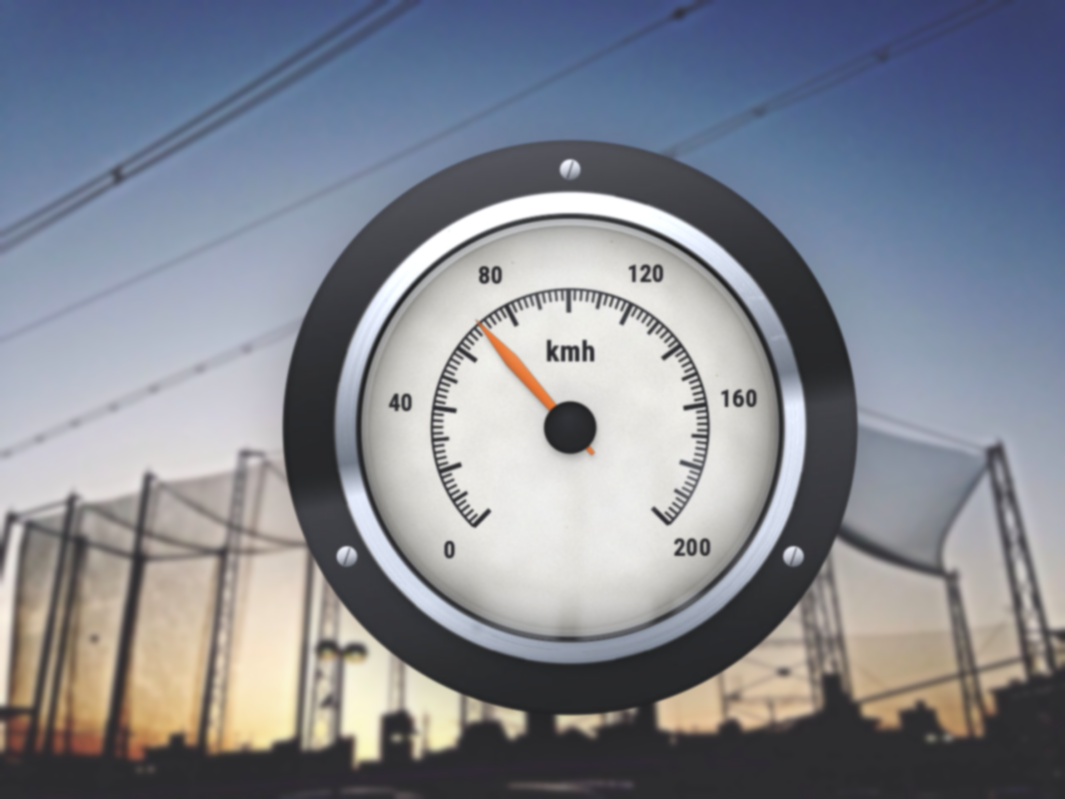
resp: 70,km/h
